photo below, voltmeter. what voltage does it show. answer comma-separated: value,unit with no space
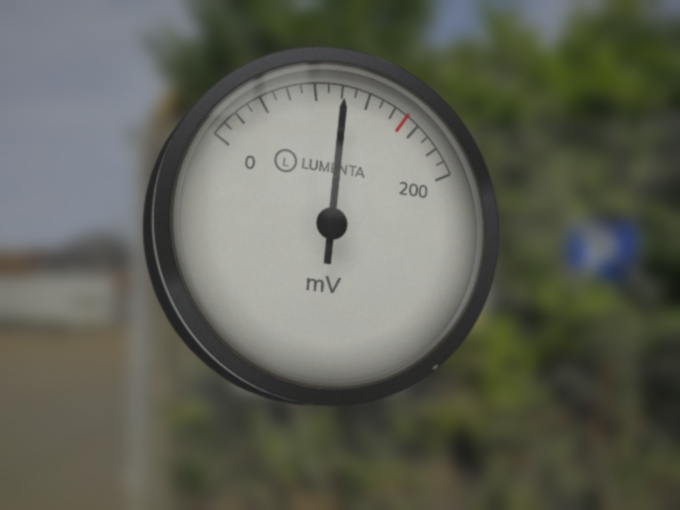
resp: 100,mV
